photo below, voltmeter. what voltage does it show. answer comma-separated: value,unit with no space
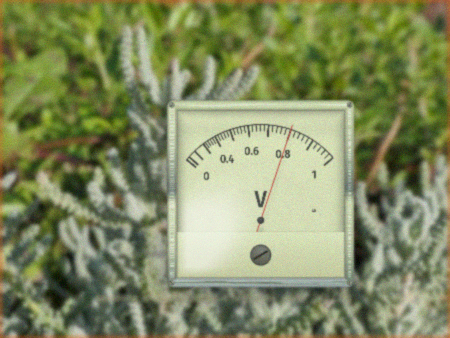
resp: 0.8,V
